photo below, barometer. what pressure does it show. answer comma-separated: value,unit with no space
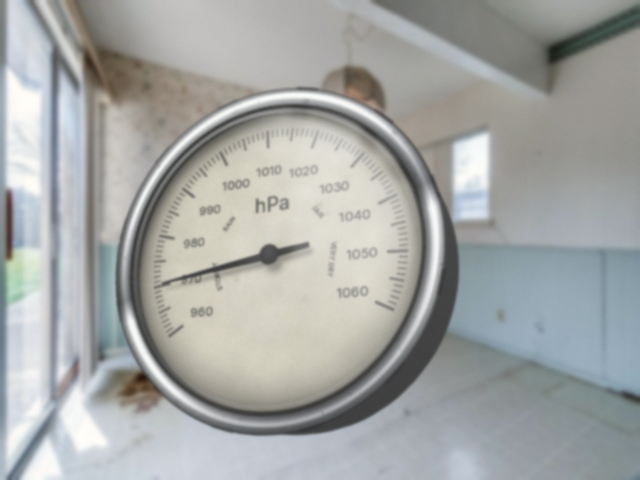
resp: 970,hPa
